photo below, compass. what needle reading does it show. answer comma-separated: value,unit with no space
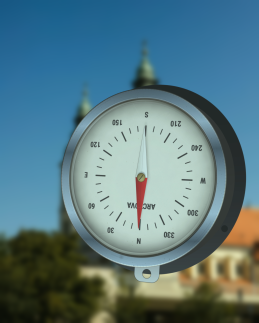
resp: 0,°
